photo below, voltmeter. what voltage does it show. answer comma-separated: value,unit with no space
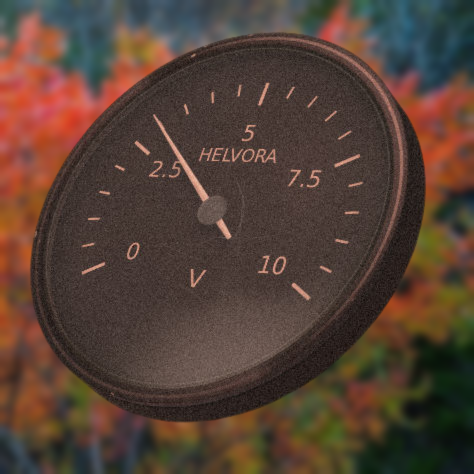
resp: 3,V
